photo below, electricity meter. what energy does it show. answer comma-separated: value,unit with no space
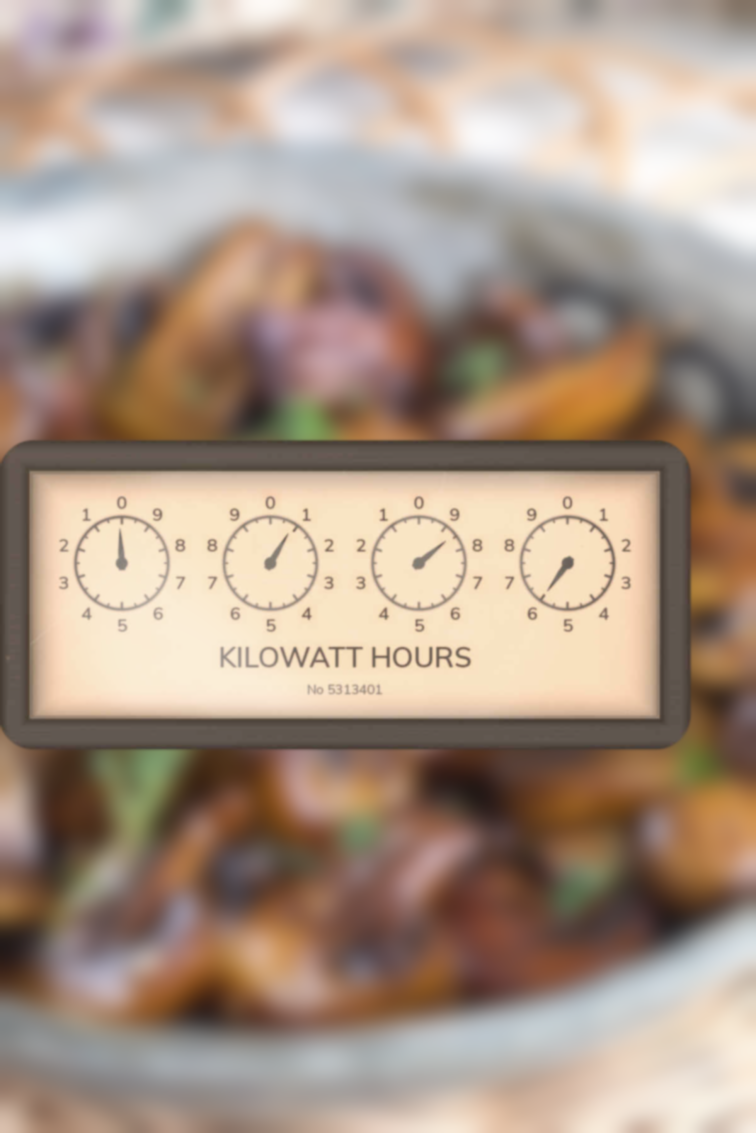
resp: 86,kWh
